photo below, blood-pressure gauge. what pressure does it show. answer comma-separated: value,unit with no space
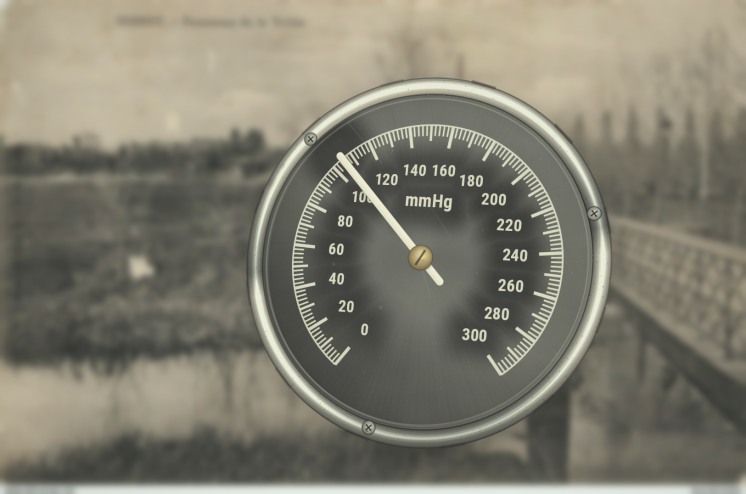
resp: 106,mmHg
